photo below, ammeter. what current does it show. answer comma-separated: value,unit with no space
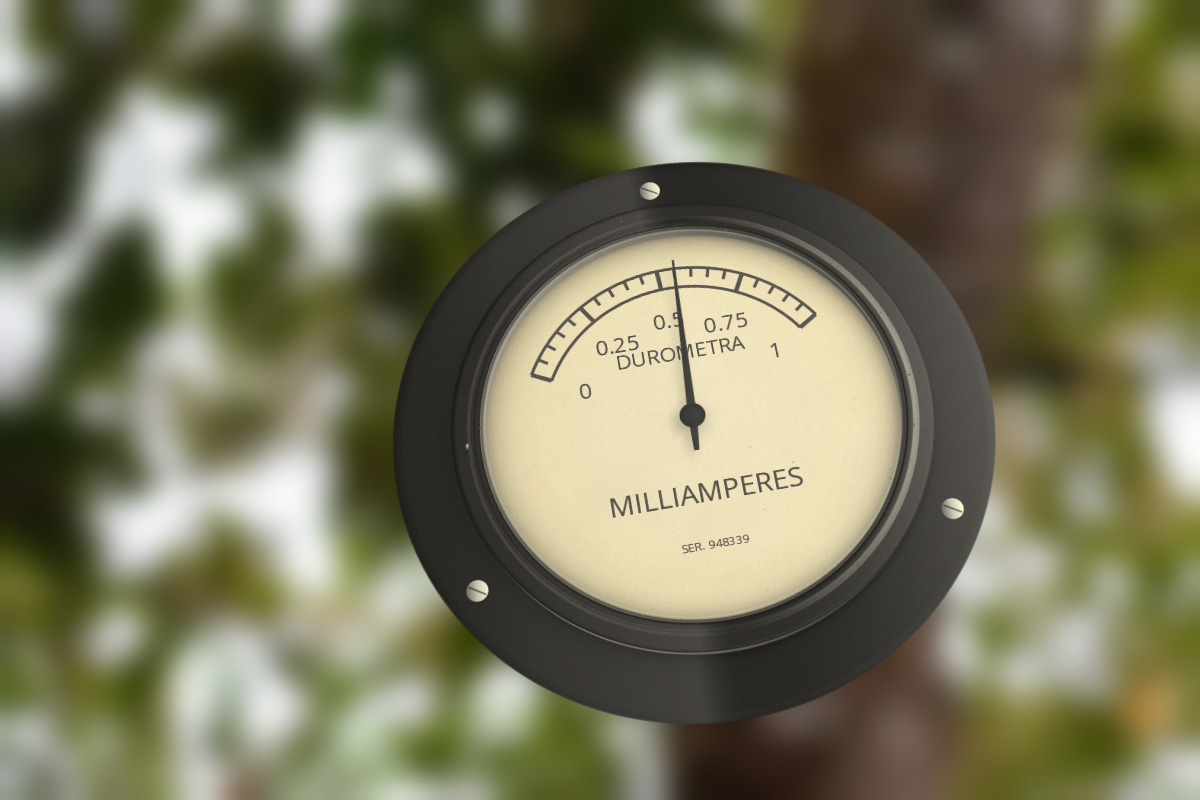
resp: 0.55,mA
